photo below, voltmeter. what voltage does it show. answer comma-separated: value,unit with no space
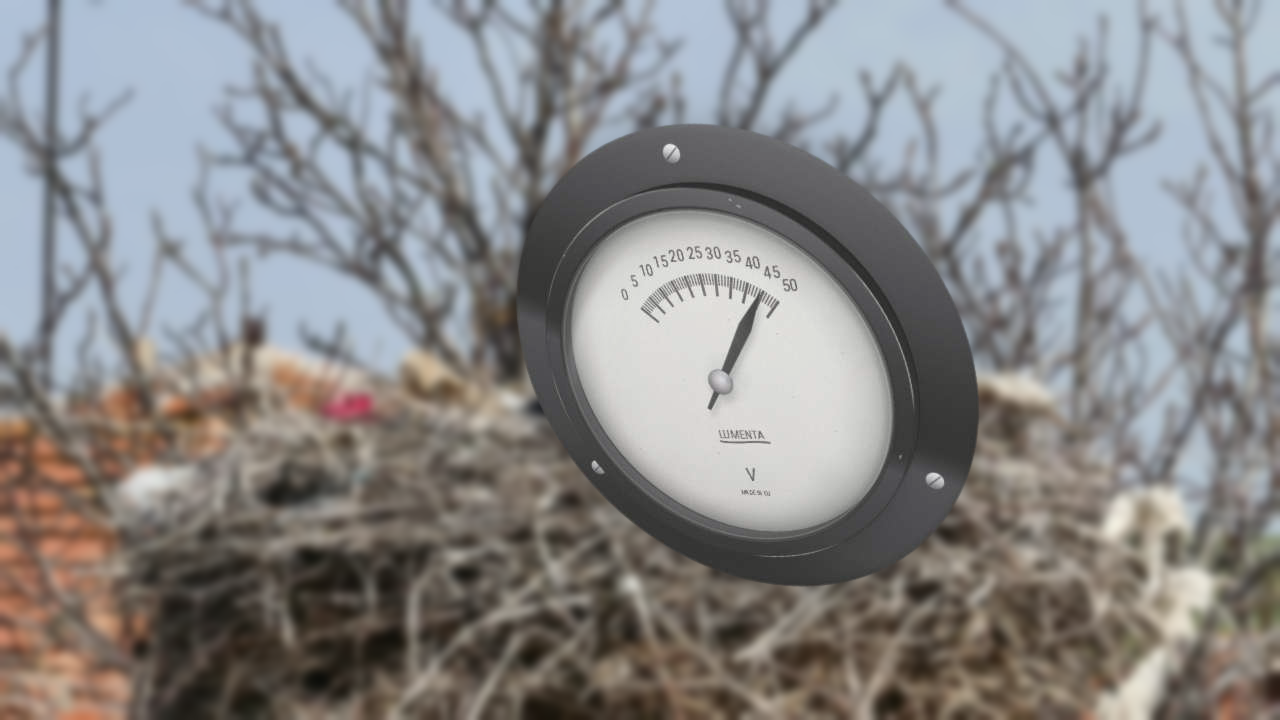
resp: 45,V
